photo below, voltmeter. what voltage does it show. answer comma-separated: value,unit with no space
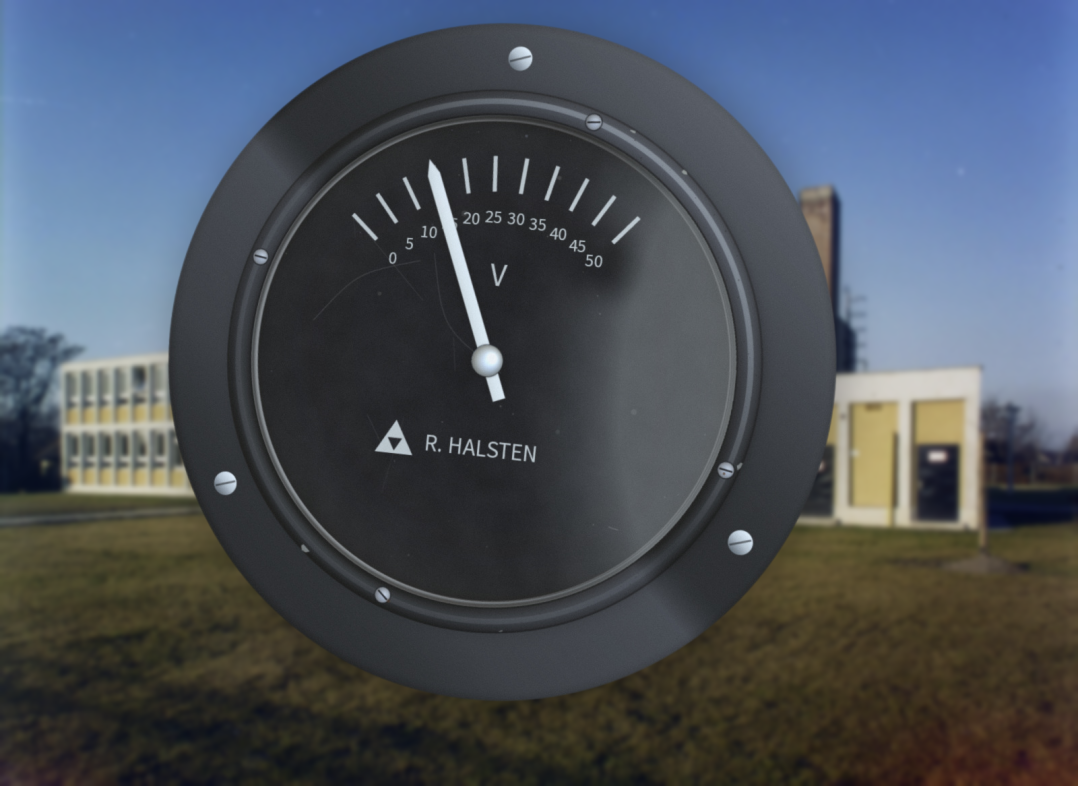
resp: 15,V
